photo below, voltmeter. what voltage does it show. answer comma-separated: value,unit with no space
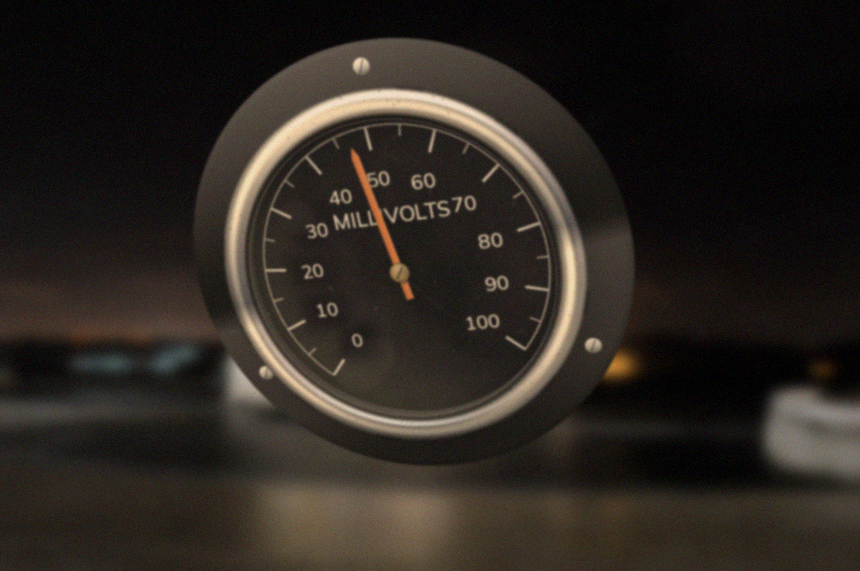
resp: 47.5,mV
